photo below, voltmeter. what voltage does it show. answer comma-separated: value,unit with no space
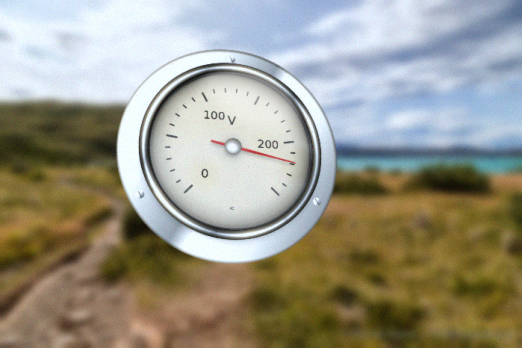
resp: 220,V
